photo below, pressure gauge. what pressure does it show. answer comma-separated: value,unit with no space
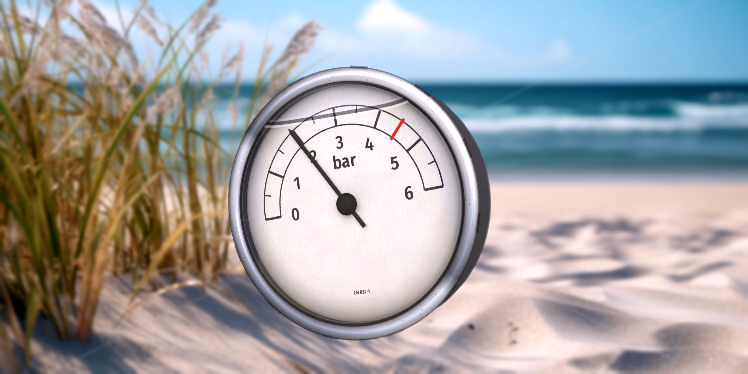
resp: 2,bar
